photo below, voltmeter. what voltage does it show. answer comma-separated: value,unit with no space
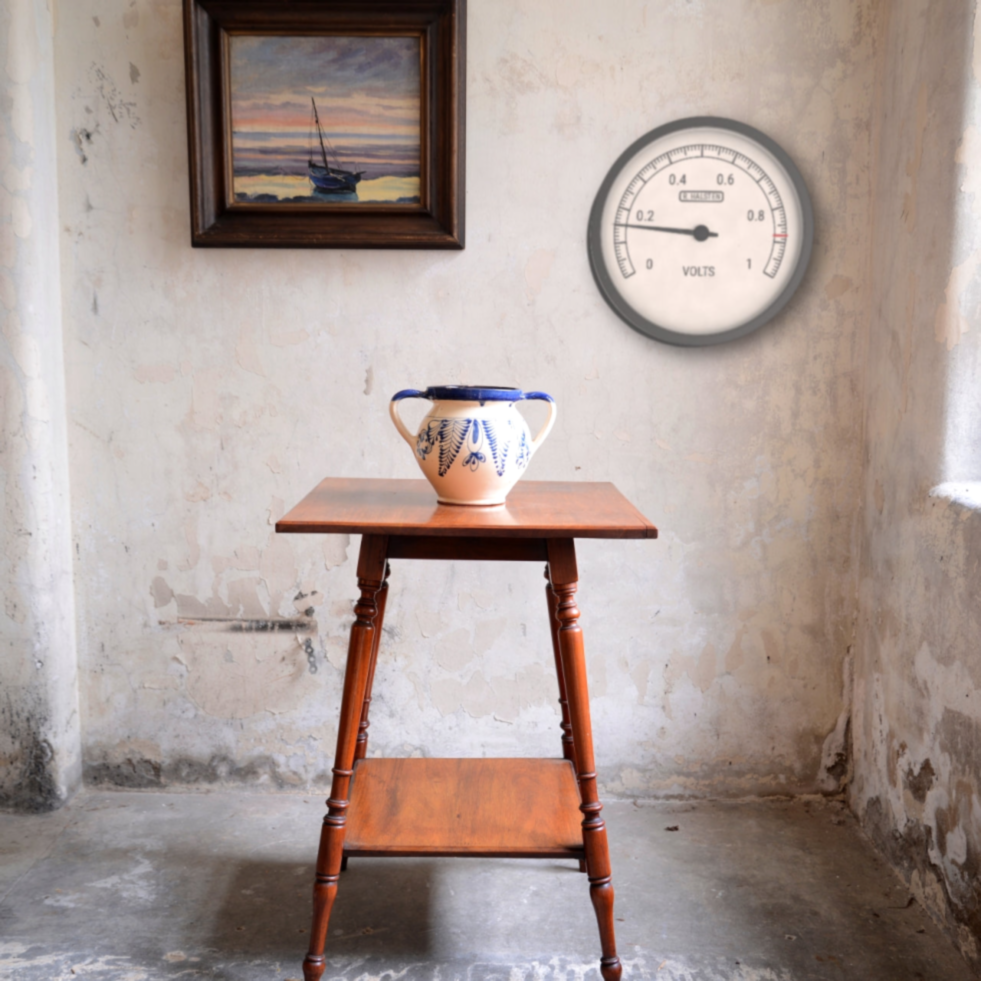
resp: 0.15,V
